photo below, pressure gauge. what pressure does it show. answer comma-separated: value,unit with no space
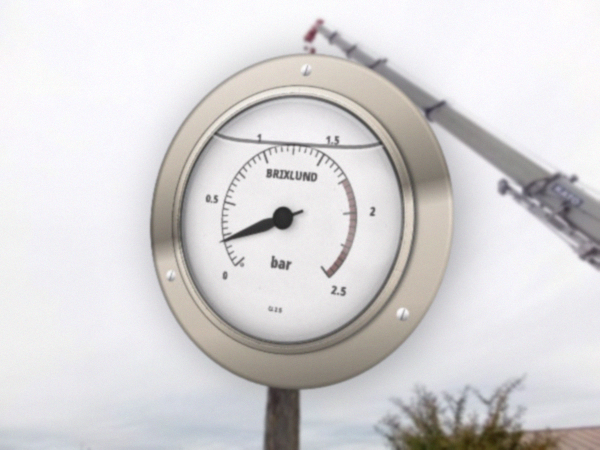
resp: 0.2,bar
